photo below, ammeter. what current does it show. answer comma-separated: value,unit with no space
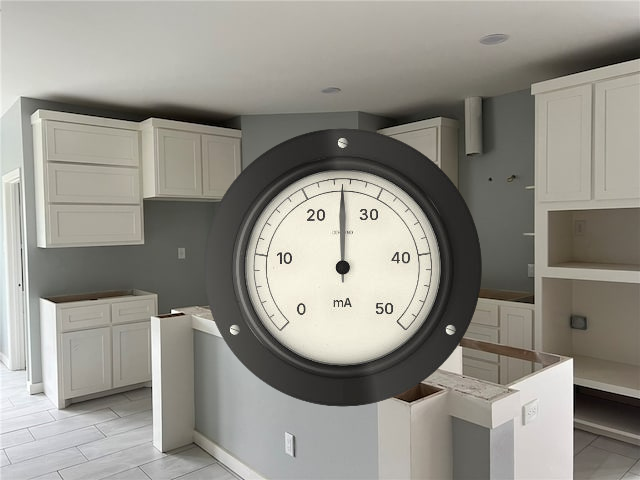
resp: 25,mA
